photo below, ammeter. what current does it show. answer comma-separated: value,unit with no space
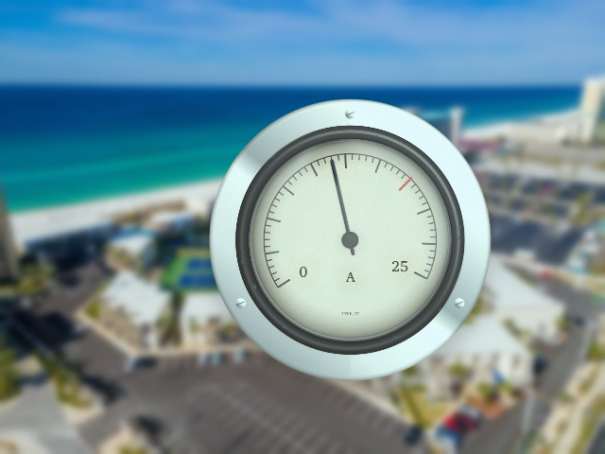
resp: 11.5,A
